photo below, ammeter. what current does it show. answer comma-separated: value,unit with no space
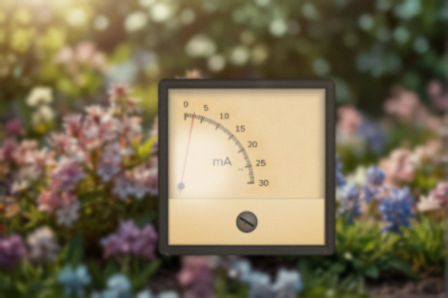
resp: 2.5,mA
